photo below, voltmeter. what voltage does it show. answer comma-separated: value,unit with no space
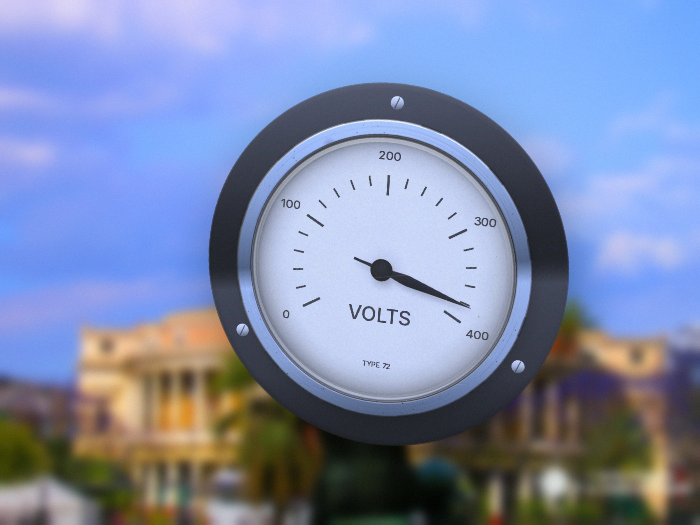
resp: 380,V
